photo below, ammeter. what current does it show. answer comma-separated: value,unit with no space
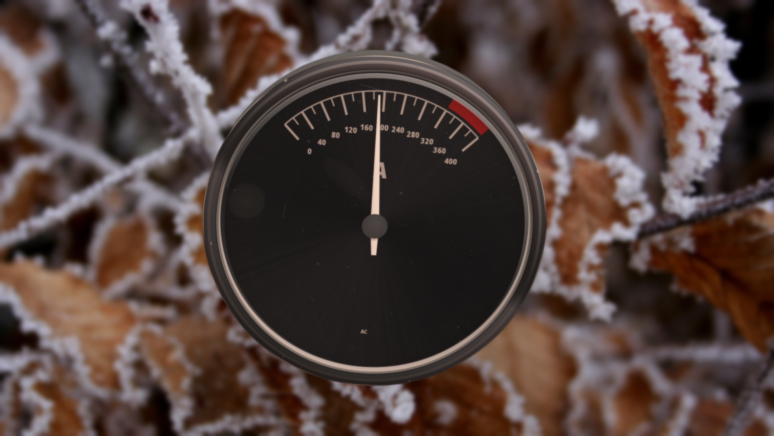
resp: 190,A
